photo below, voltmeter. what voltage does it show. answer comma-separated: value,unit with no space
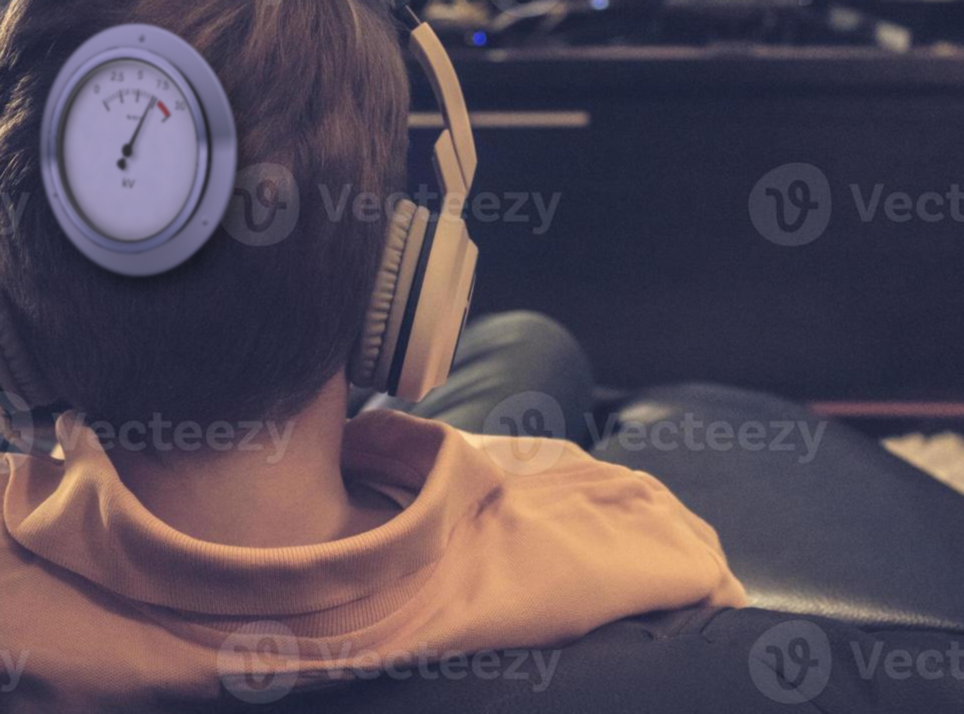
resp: 7.5,kV
